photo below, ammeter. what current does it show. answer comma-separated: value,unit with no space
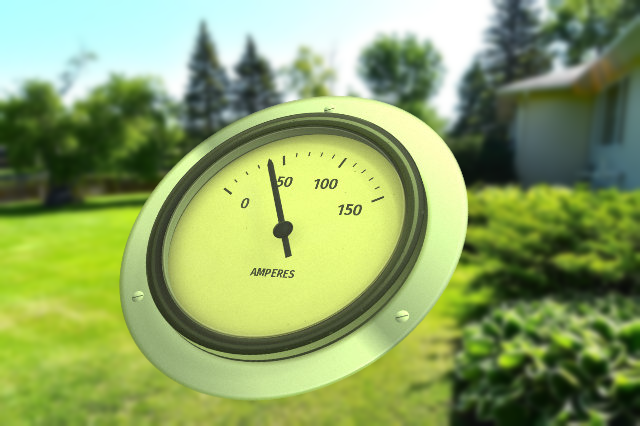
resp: 40,A
